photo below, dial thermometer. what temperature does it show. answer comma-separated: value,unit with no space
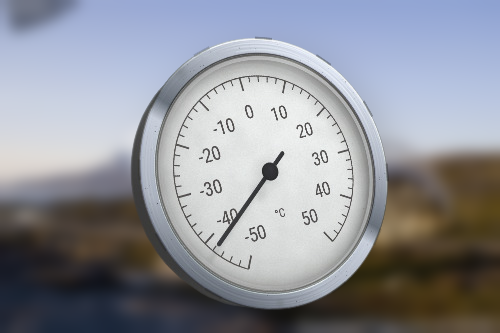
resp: -42,°C
